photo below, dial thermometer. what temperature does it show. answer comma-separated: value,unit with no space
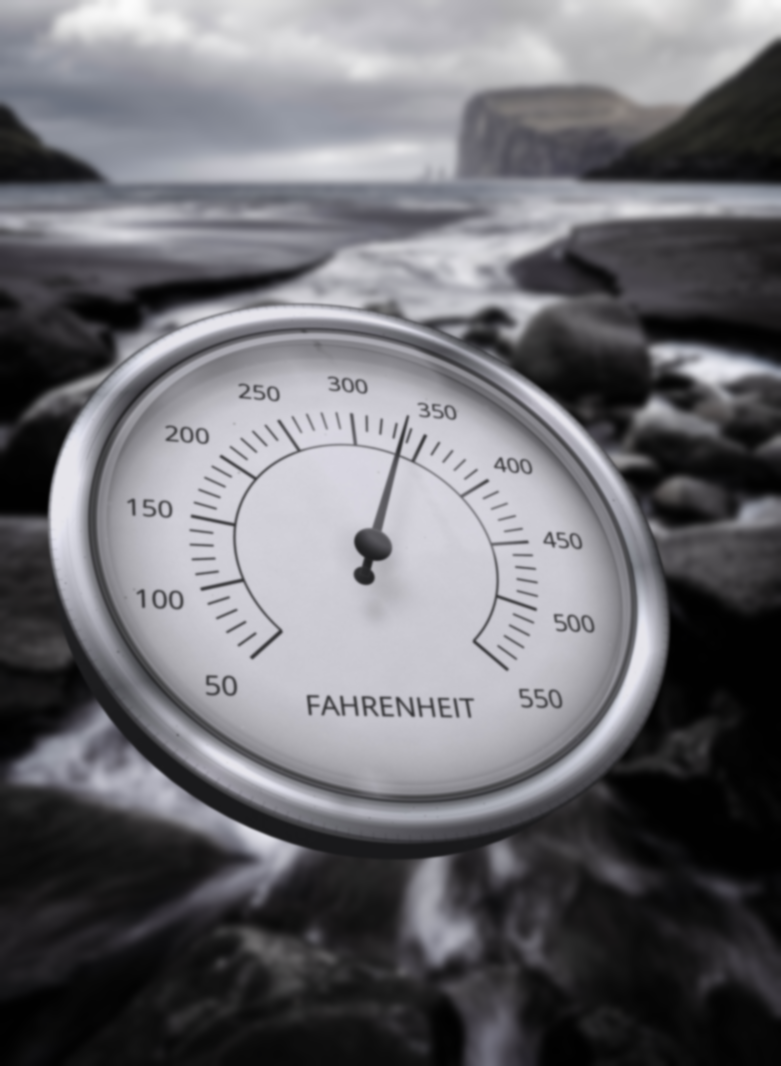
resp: 335,°F
